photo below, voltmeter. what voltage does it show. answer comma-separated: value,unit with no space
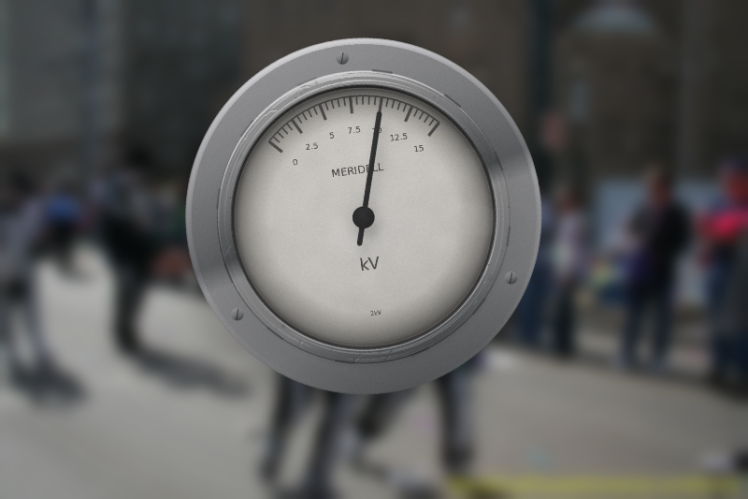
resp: 10,kV
